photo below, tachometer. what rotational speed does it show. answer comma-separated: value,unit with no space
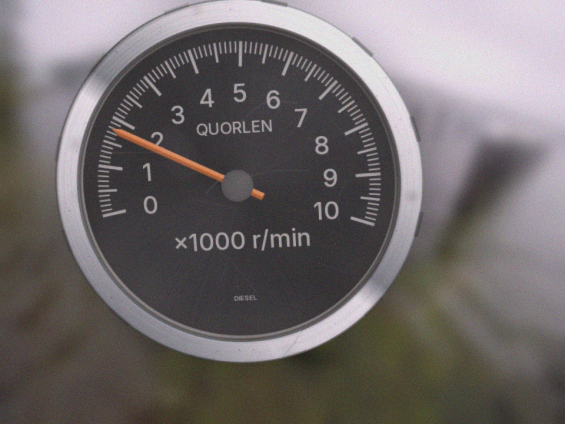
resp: 1800,rpm
